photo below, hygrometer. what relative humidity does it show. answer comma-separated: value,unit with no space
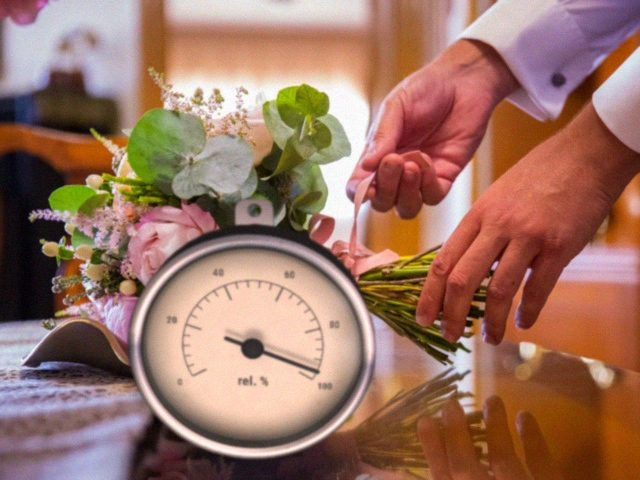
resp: 96,%
